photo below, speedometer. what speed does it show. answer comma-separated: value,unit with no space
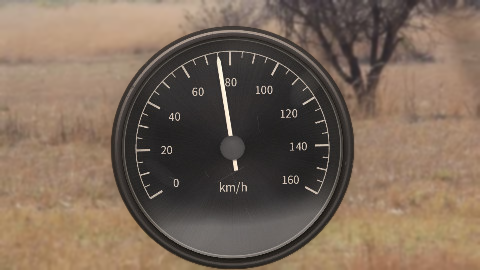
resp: 75,km/h
